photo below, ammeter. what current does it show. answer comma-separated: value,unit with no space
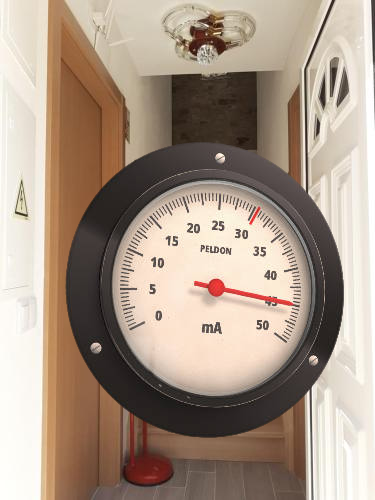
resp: 45,mA
